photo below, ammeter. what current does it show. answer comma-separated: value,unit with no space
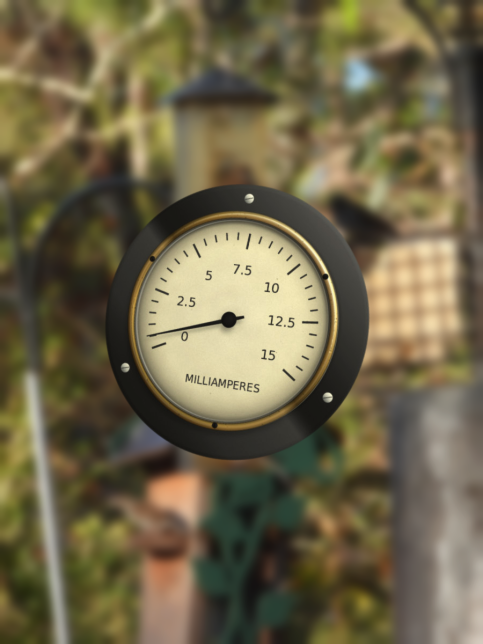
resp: 0.5,mA
